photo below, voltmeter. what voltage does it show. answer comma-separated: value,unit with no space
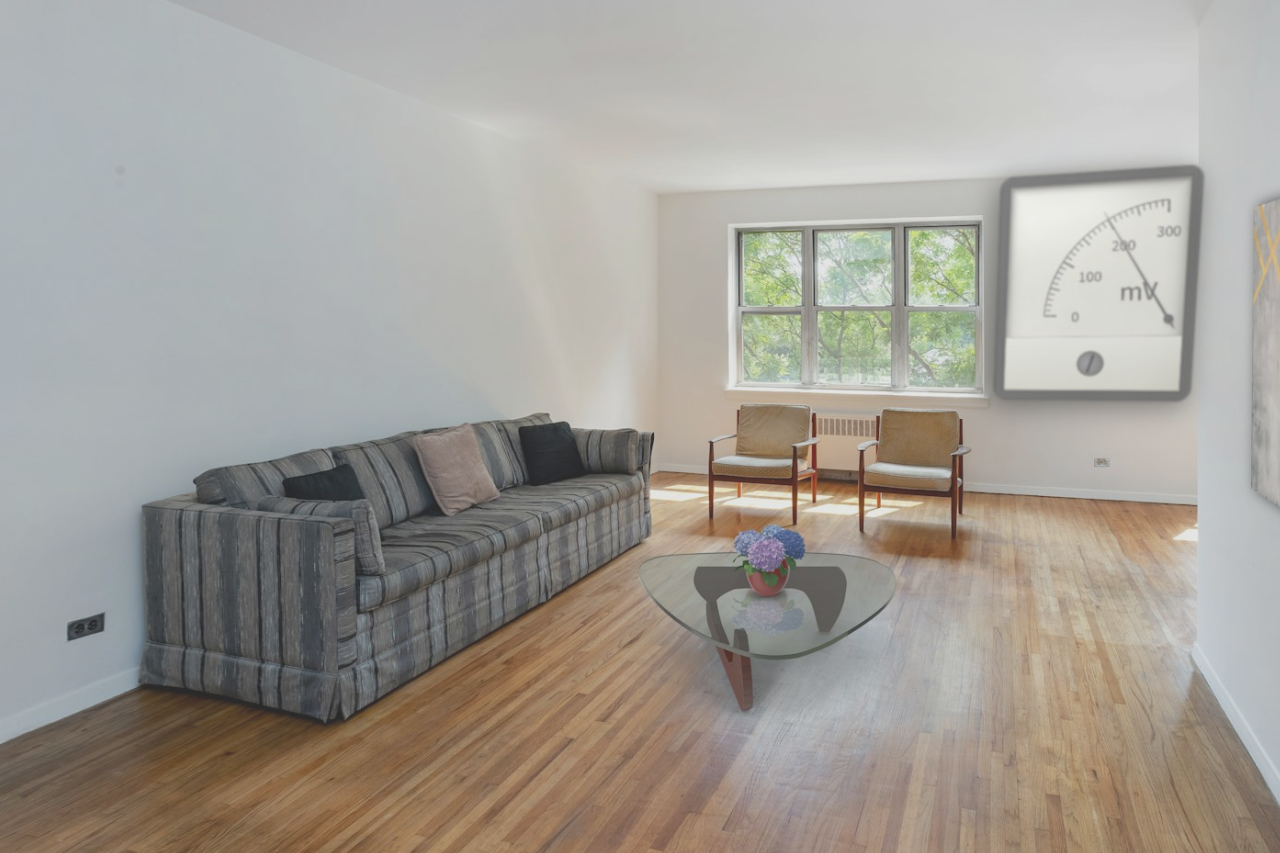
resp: 200,mV
